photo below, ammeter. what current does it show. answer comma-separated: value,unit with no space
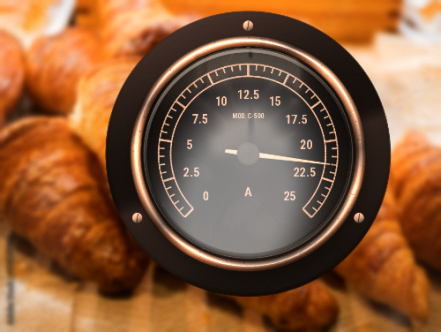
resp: 21.5,A
